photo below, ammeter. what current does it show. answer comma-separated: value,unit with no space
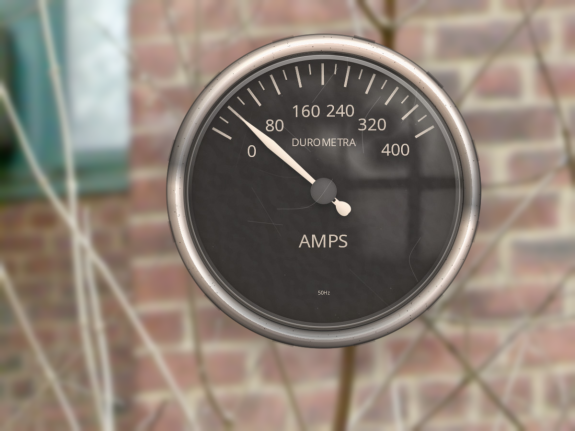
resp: 40,A
